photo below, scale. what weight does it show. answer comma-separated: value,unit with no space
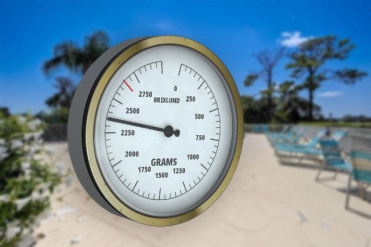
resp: 2350,g
